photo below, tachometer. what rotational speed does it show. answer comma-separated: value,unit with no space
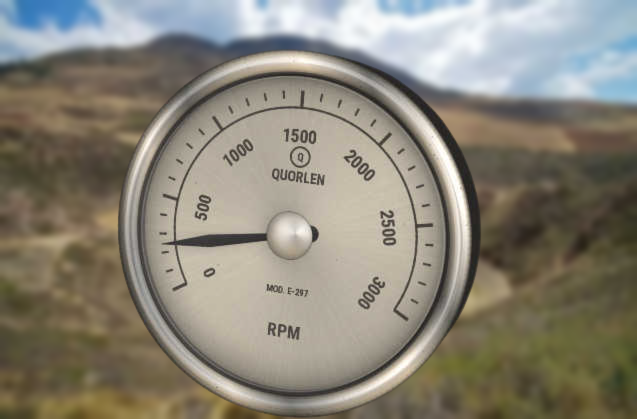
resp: 250,rpm
